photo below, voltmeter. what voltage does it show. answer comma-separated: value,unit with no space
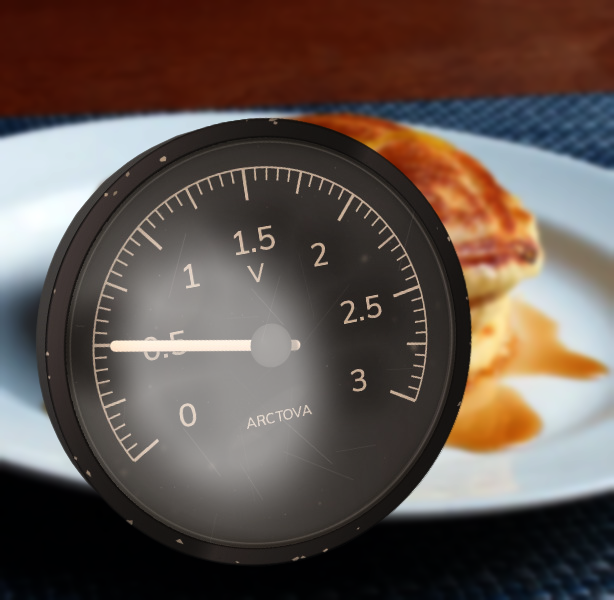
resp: 0.5,V
